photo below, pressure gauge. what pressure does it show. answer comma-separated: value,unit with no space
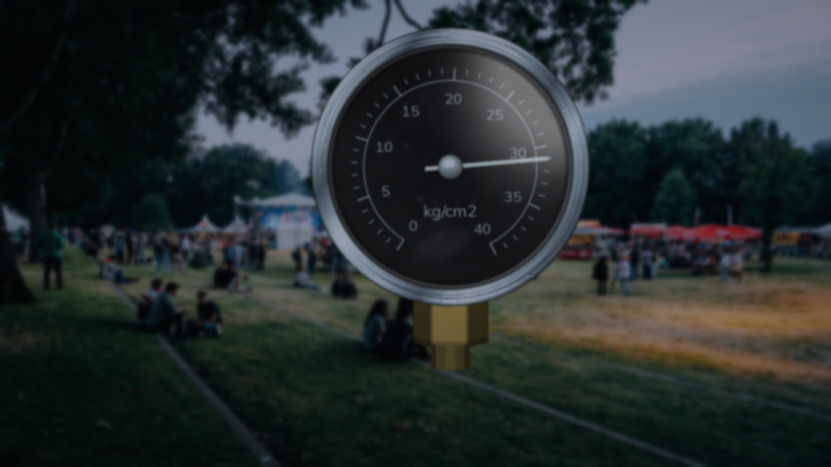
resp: 31,kg/cm²
